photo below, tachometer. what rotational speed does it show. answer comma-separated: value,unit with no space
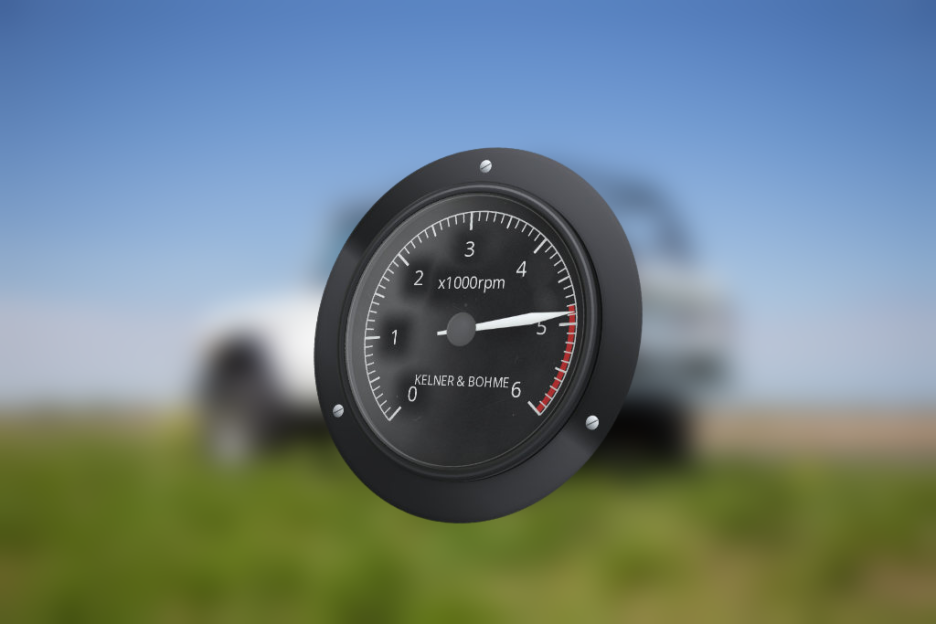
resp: 4900,rpm
